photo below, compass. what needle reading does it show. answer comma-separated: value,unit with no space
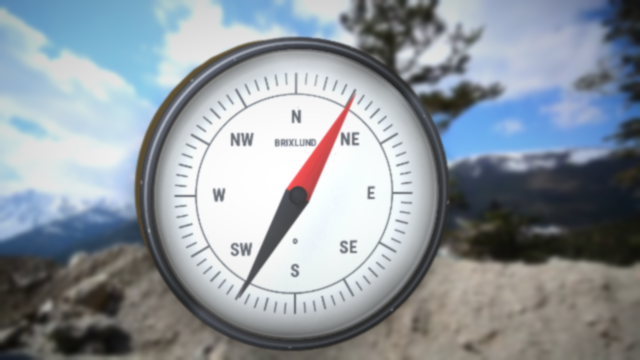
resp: 30,°
